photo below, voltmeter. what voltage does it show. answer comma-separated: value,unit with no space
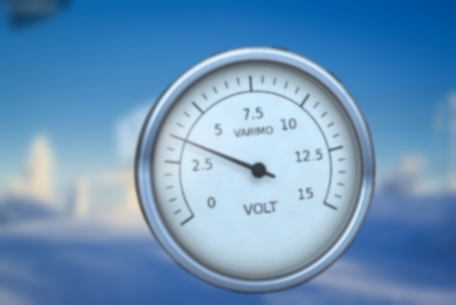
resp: 3.5,V
